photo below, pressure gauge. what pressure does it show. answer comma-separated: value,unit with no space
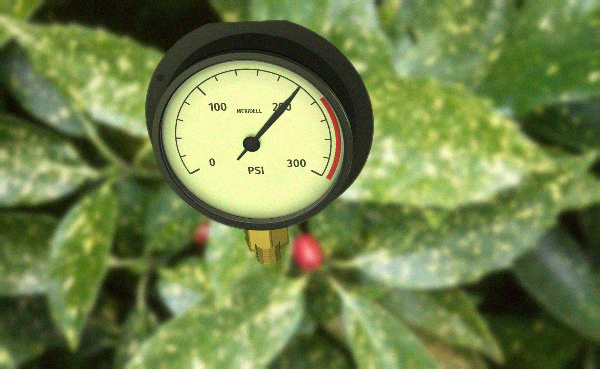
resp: 200,psi
